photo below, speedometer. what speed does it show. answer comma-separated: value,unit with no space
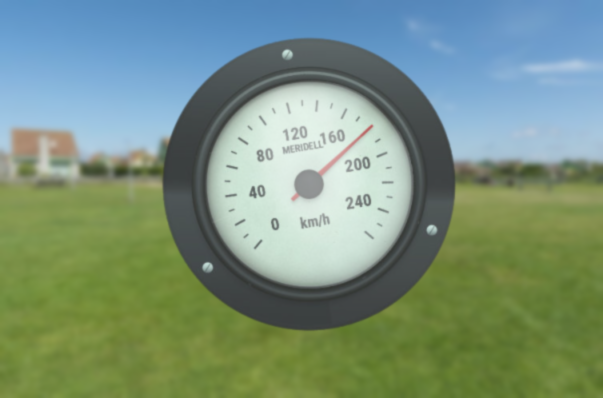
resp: 180,km/h
